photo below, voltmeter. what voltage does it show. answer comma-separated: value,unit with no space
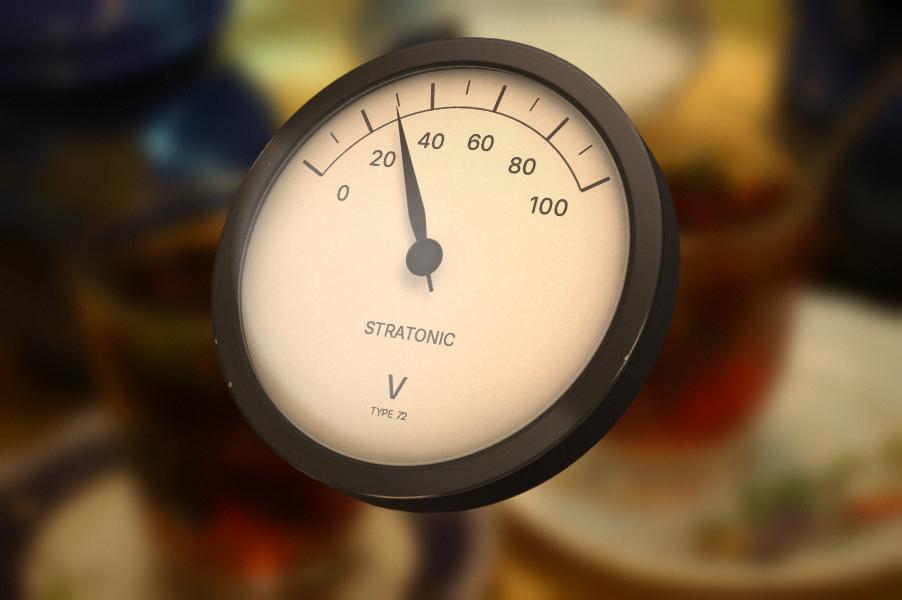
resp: 30,V
